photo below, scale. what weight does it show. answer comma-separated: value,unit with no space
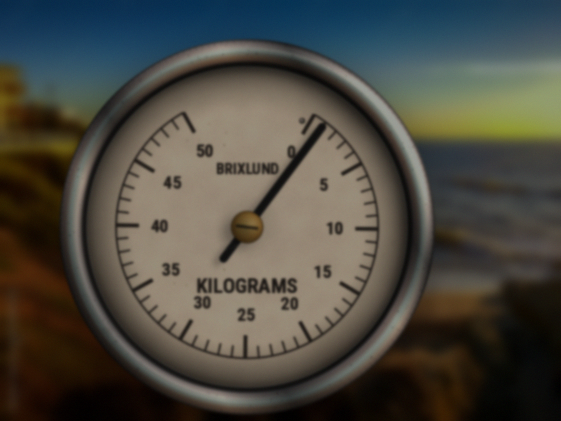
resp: 1,kg
